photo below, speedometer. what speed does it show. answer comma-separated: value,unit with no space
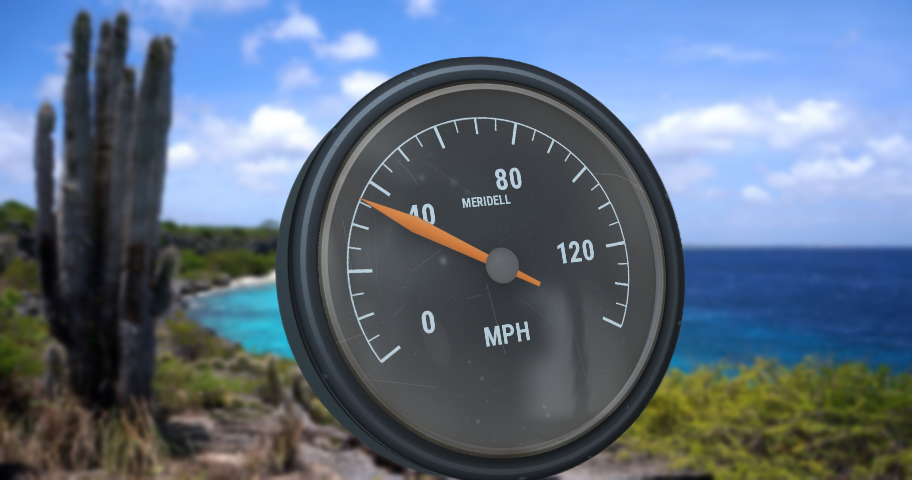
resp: 35,mph
